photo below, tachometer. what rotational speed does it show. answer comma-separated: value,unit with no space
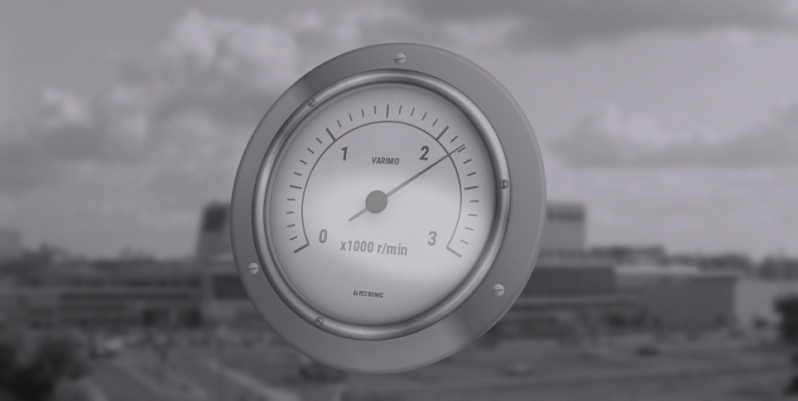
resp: 2200,rpm
